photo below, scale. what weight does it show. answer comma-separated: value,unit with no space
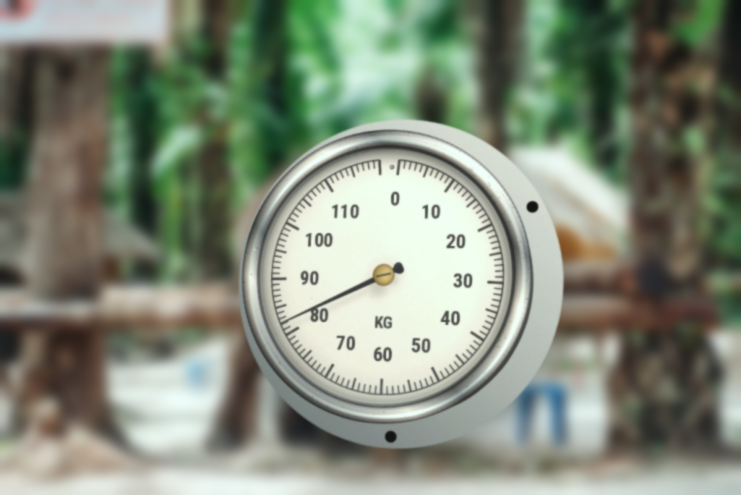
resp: 82,kg
